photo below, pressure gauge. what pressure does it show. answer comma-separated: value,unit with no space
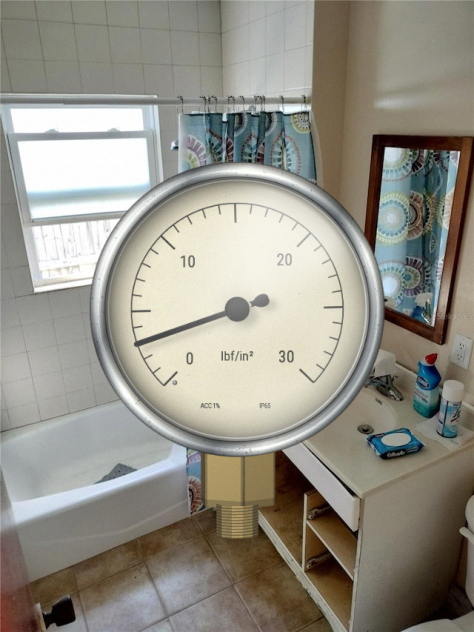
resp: 3,psi
